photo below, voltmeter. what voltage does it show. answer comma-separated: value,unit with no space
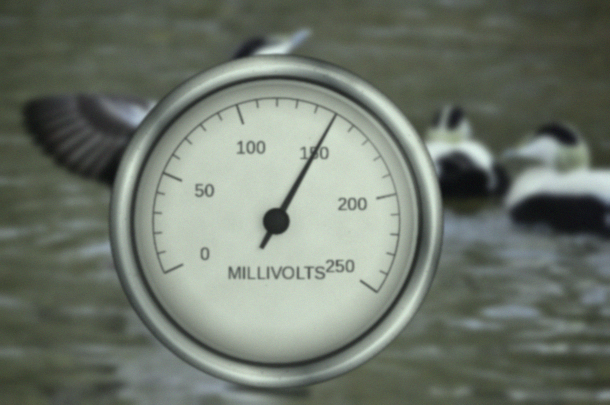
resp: 150,mV
